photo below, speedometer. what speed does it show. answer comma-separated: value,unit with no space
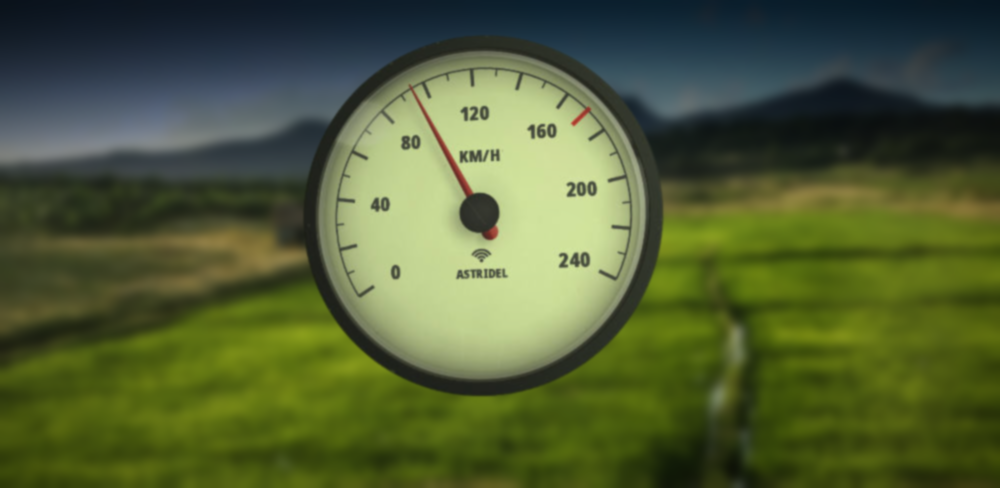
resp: 95,km/h
